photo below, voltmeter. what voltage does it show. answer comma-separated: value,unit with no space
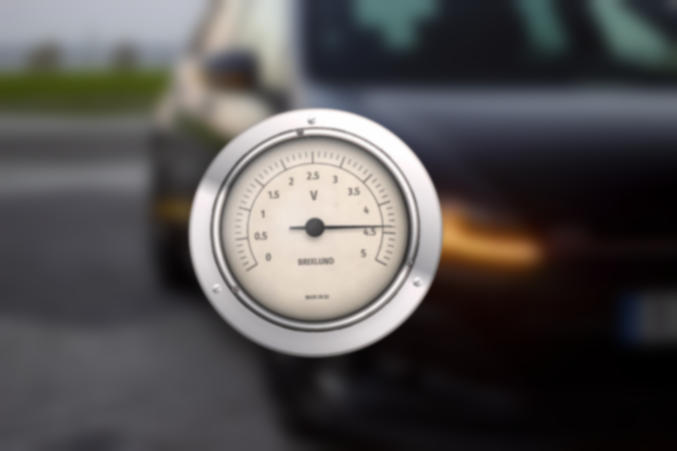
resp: 4.4,V
